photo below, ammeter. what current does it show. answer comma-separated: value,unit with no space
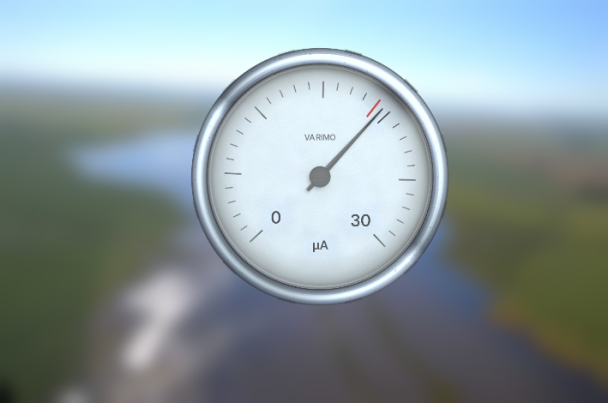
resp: 19.5,µA
